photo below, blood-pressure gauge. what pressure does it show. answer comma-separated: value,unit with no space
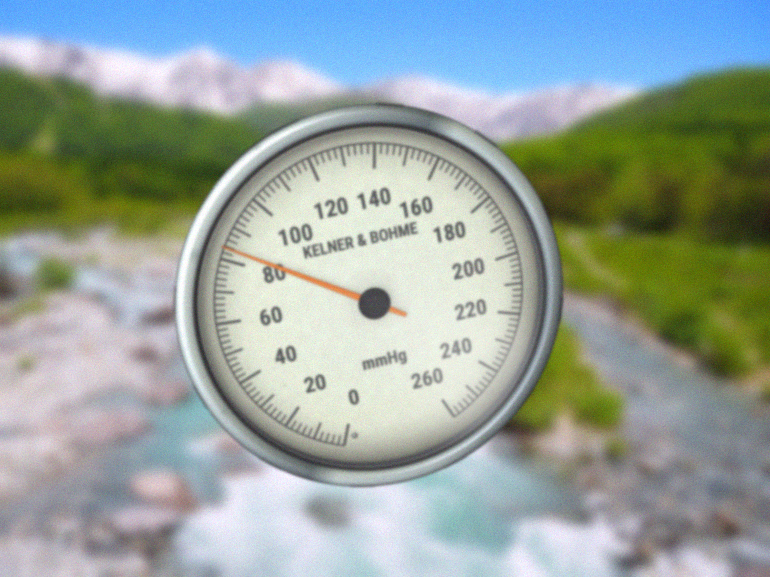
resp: 84,mmHg
